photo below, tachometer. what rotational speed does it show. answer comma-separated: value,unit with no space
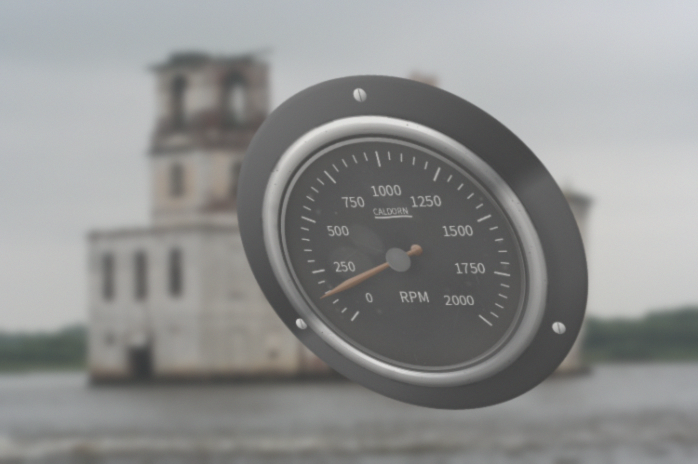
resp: 150,rpm
